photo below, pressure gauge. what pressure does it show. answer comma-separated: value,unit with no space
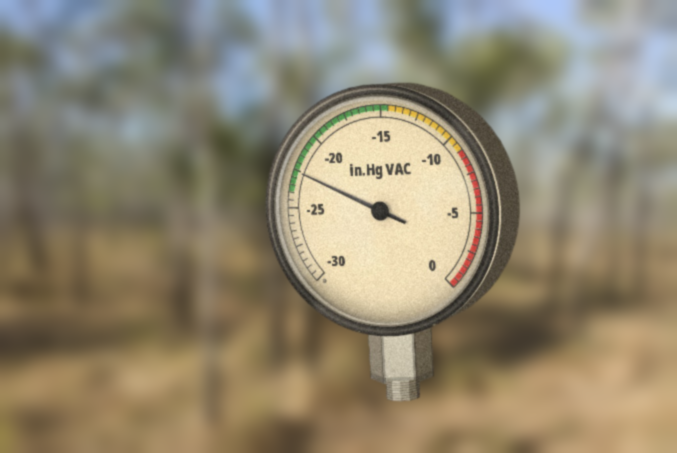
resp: -22.5,inHg
